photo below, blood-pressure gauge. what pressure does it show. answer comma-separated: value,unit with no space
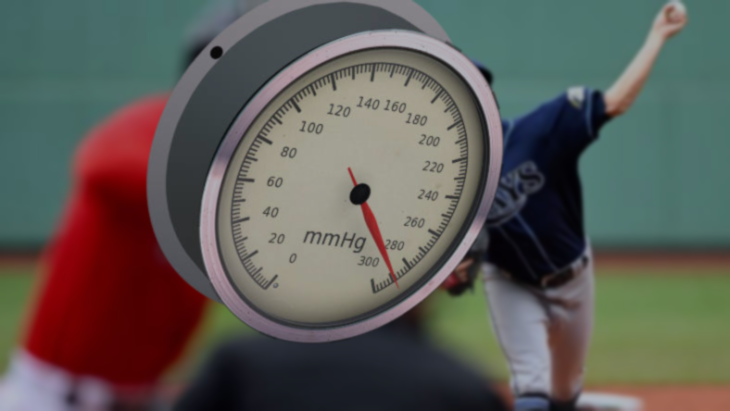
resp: 290,mmHg
